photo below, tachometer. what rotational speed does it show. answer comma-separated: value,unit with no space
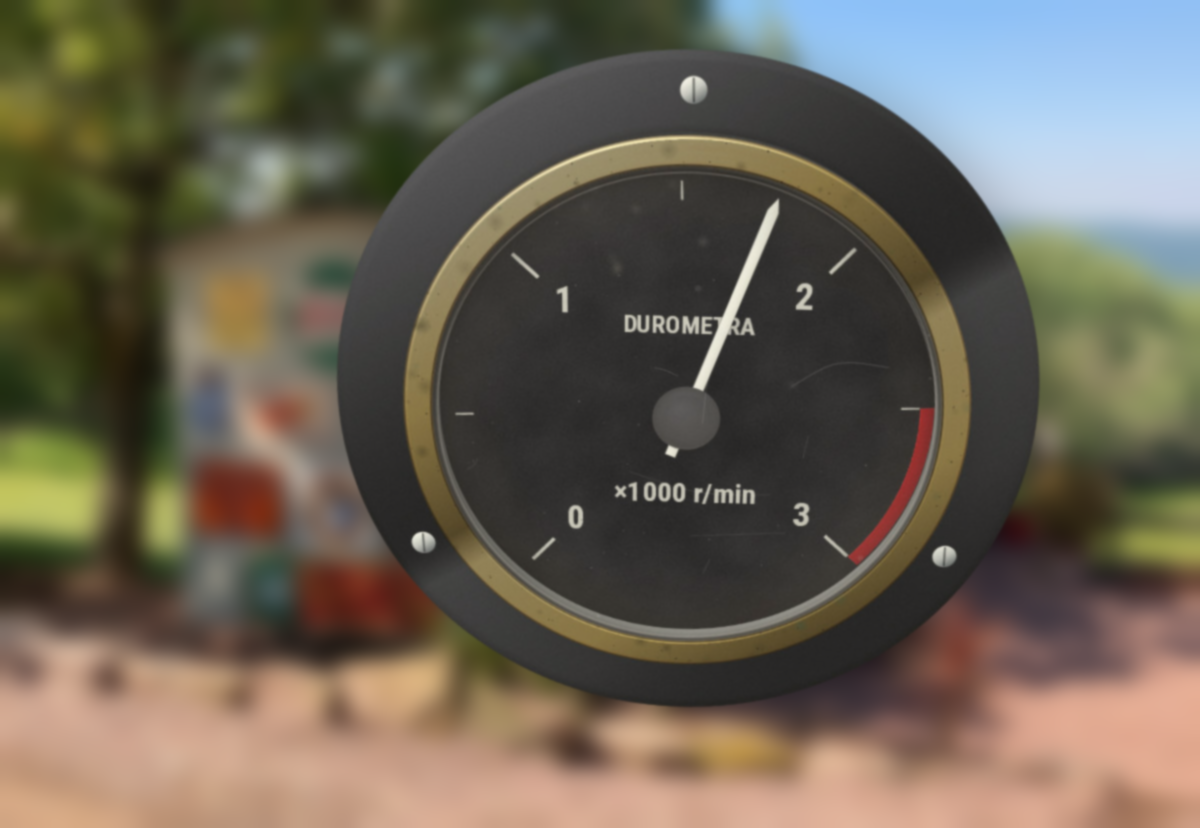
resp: 1750,rpm
